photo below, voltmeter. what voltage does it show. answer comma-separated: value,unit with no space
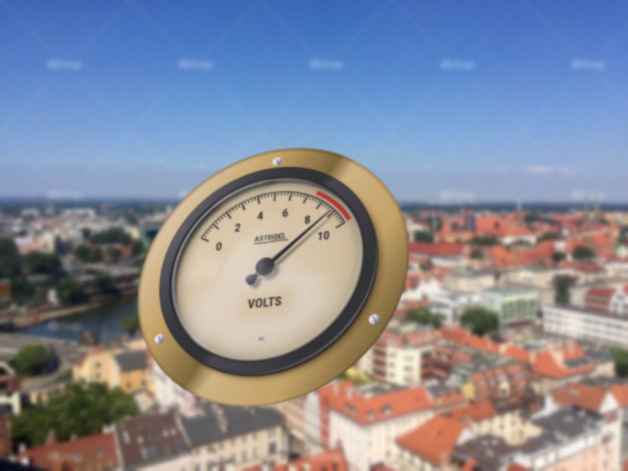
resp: 9,V
